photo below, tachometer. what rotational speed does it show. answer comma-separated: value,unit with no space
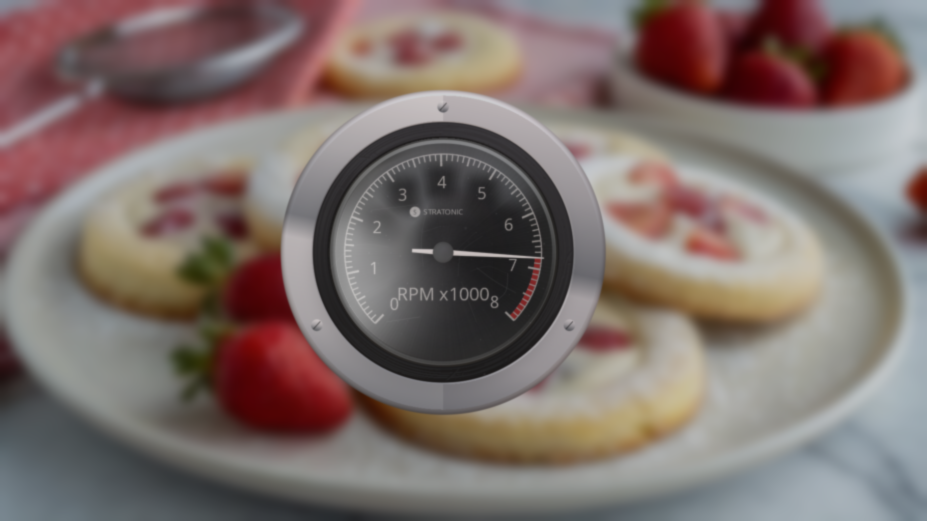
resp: 6800,rpm
